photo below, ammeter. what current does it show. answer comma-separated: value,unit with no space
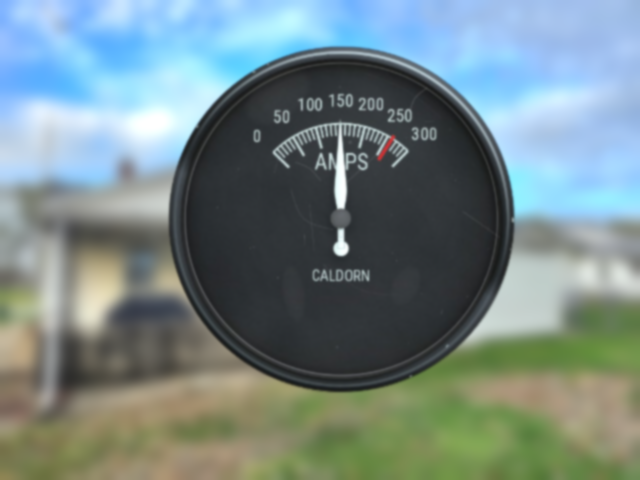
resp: 150,A
